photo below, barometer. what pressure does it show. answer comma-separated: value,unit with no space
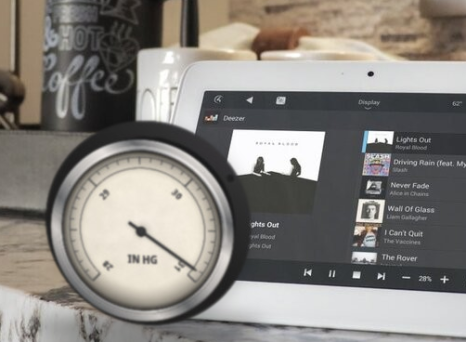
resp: 30.9,inHg
